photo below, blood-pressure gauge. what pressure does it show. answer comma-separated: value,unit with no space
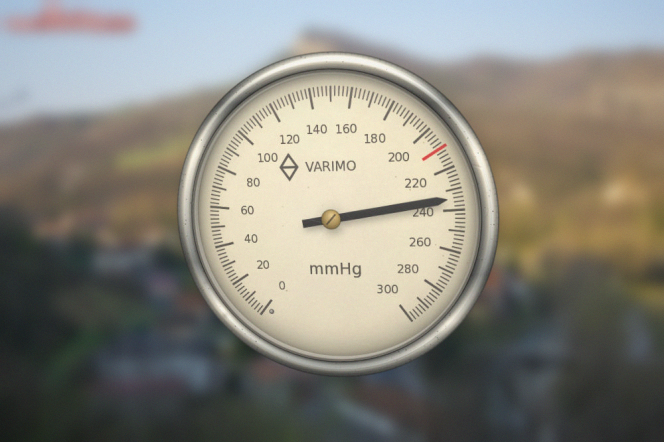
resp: 234,mmHg
